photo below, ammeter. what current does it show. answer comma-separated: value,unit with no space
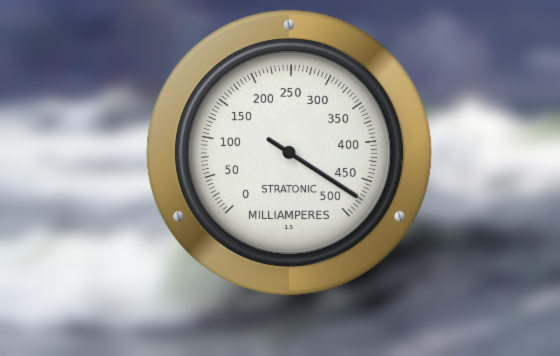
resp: 475,mA
